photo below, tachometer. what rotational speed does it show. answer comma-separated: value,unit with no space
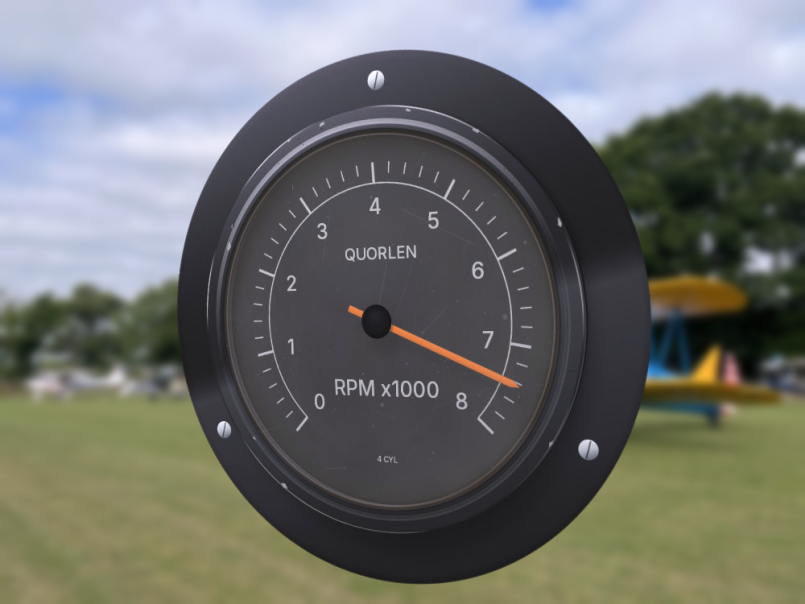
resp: 7400,rpm
